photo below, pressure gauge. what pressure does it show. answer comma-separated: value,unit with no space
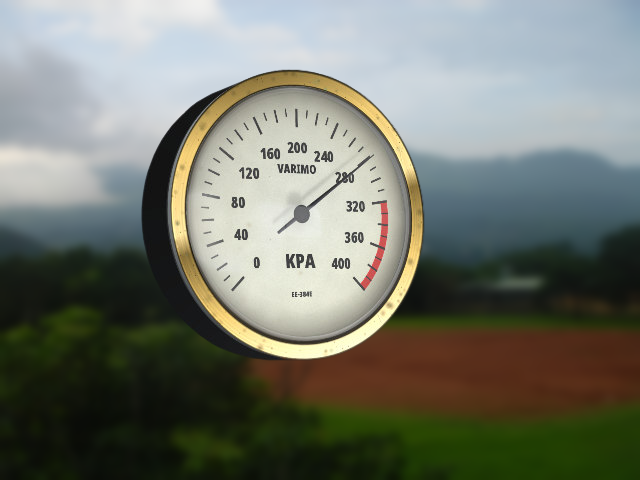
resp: 280,kPa
